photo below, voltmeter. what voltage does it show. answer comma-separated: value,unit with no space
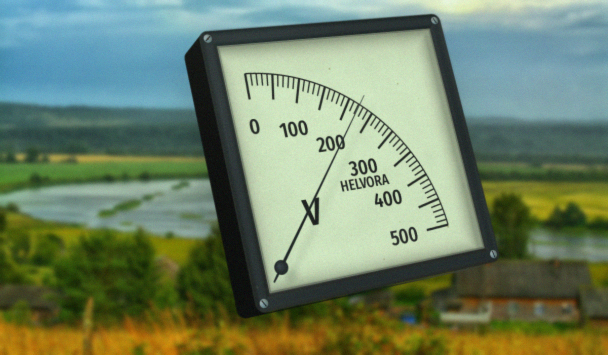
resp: 220,V
